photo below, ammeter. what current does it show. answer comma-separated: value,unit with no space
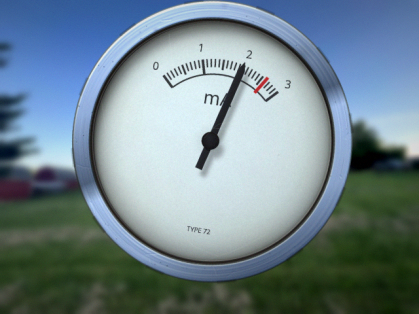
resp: 2,mA
